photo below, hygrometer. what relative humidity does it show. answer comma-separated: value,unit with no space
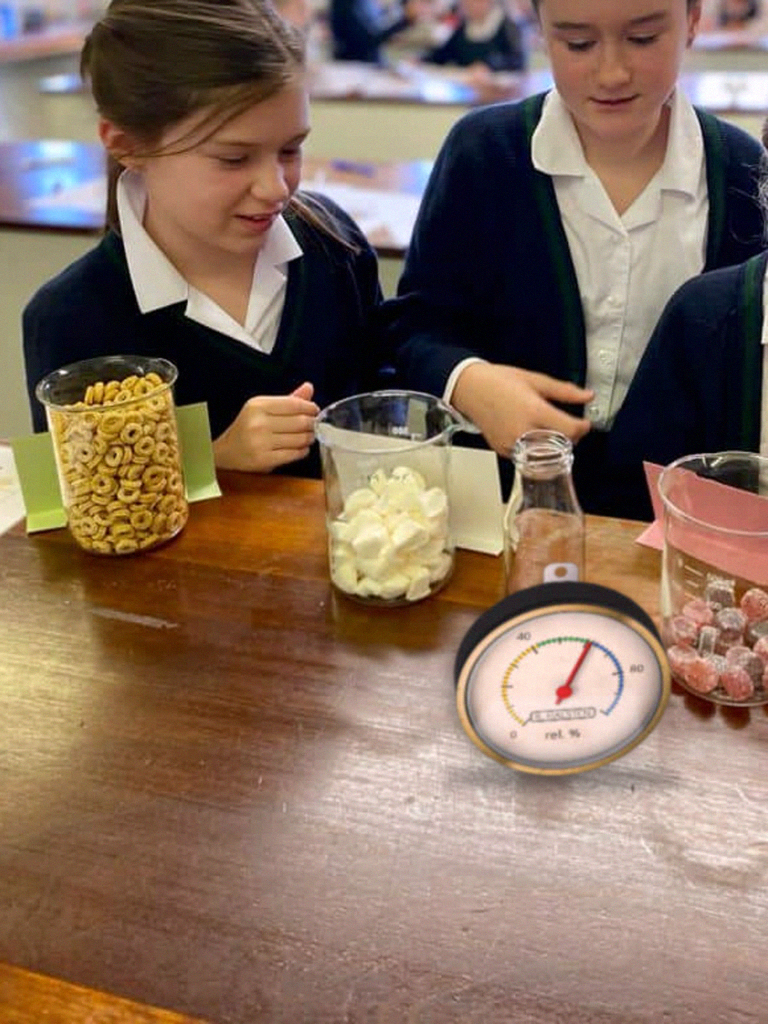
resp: 60,%
